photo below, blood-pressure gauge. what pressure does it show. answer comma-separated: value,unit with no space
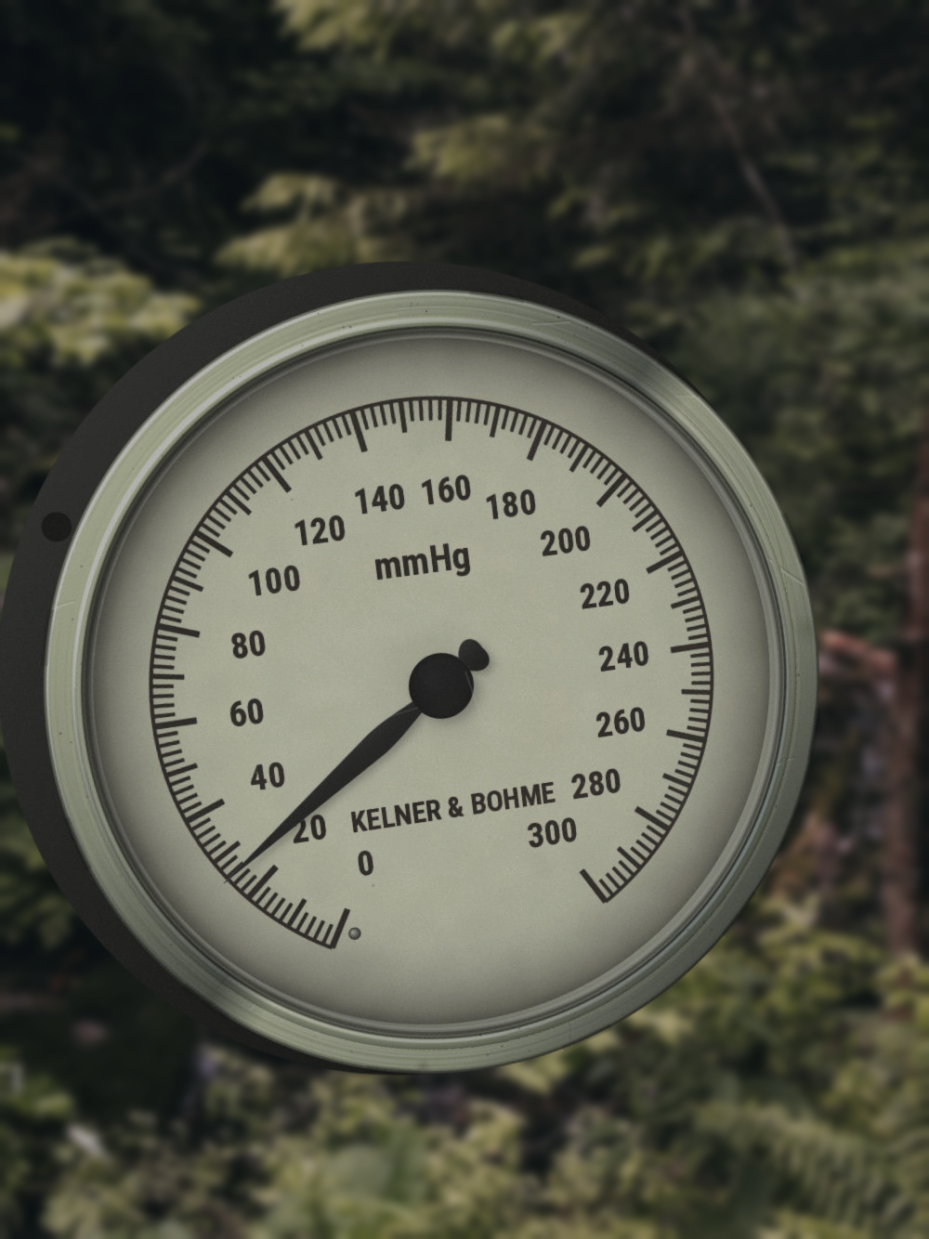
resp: 26,mmHg
